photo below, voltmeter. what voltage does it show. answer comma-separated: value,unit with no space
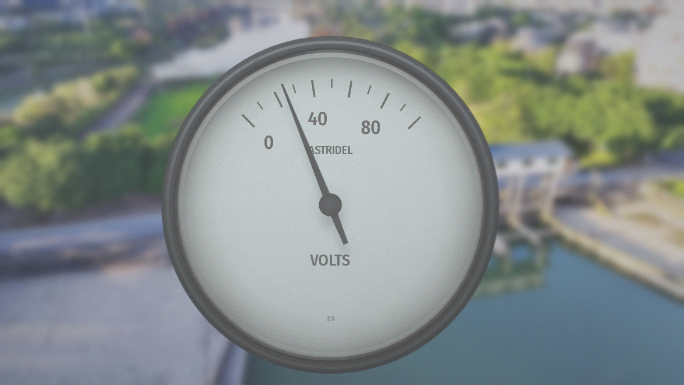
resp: 25,V
